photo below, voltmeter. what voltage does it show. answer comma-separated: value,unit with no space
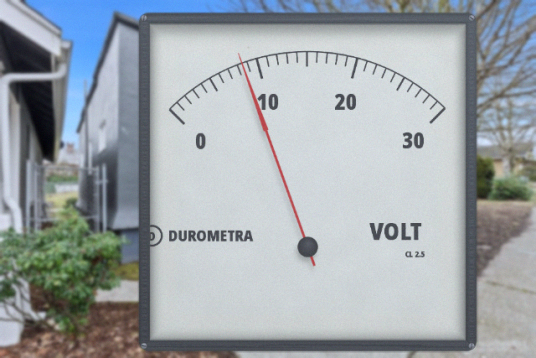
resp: 8.5,V
